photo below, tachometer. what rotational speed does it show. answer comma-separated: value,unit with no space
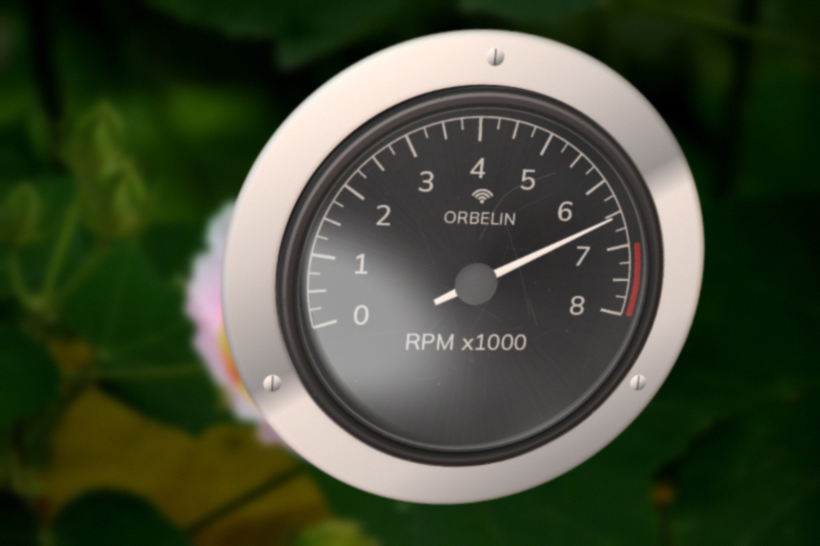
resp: 6500,rpm
